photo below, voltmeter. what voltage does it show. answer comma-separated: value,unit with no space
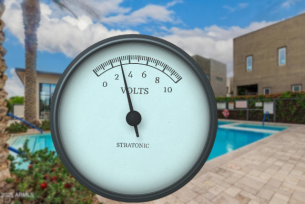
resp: 3,V
